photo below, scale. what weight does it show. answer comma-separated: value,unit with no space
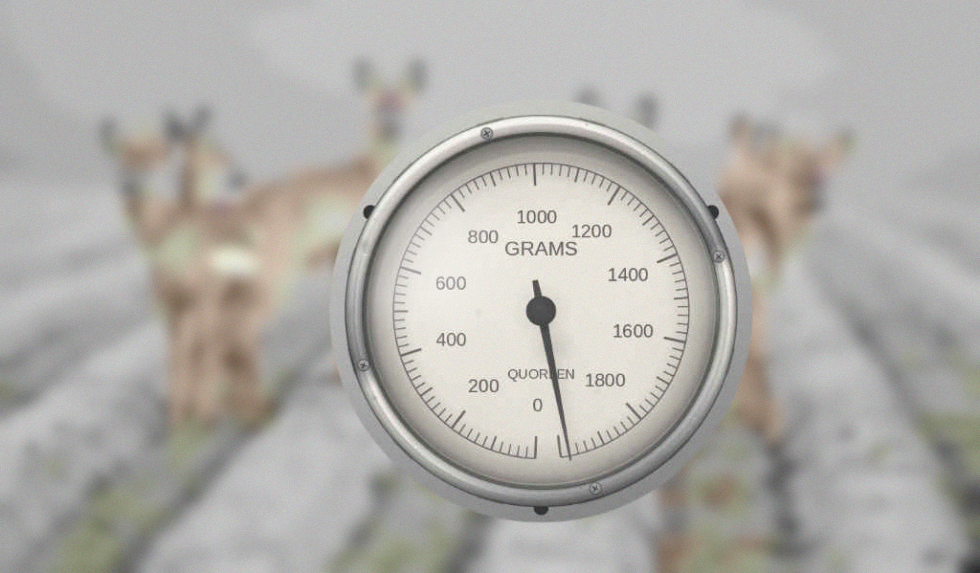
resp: 1980,g
